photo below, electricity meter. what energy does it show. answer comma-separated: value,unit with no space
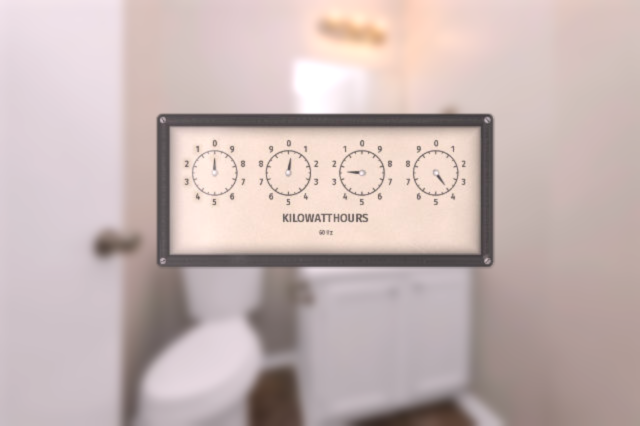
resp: 24,kWh
